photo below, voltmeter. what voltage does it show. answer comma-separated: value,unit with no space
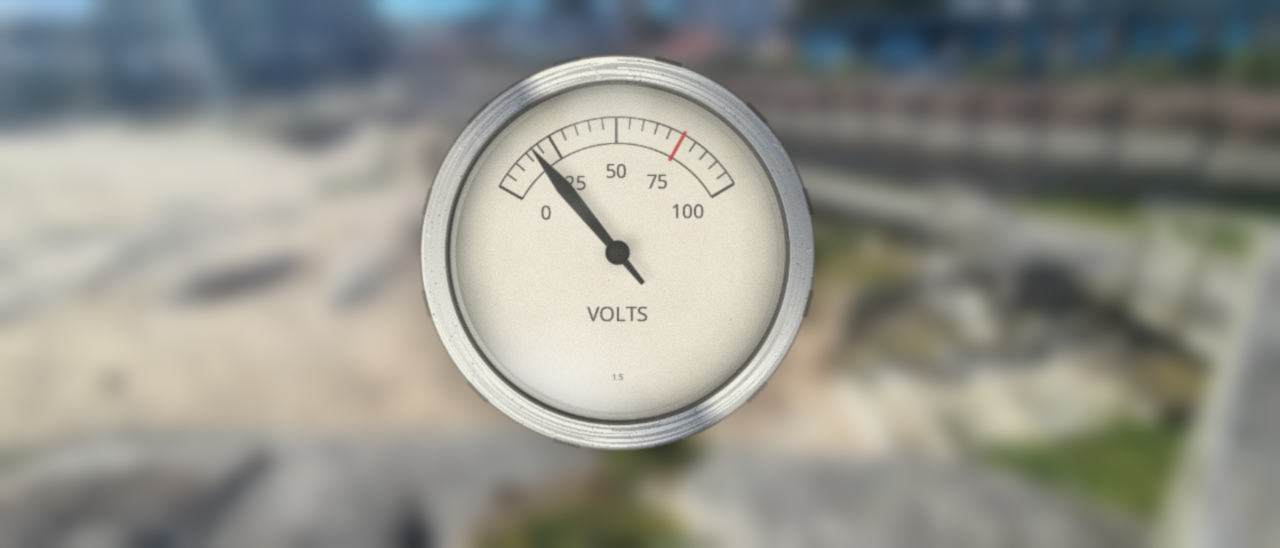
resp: 17.5,V
